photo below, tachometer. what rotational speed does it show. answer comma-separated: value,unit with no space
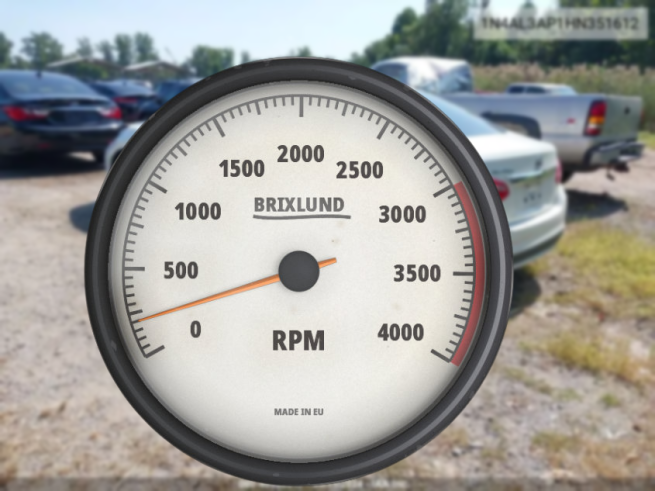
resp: 200,rpm
